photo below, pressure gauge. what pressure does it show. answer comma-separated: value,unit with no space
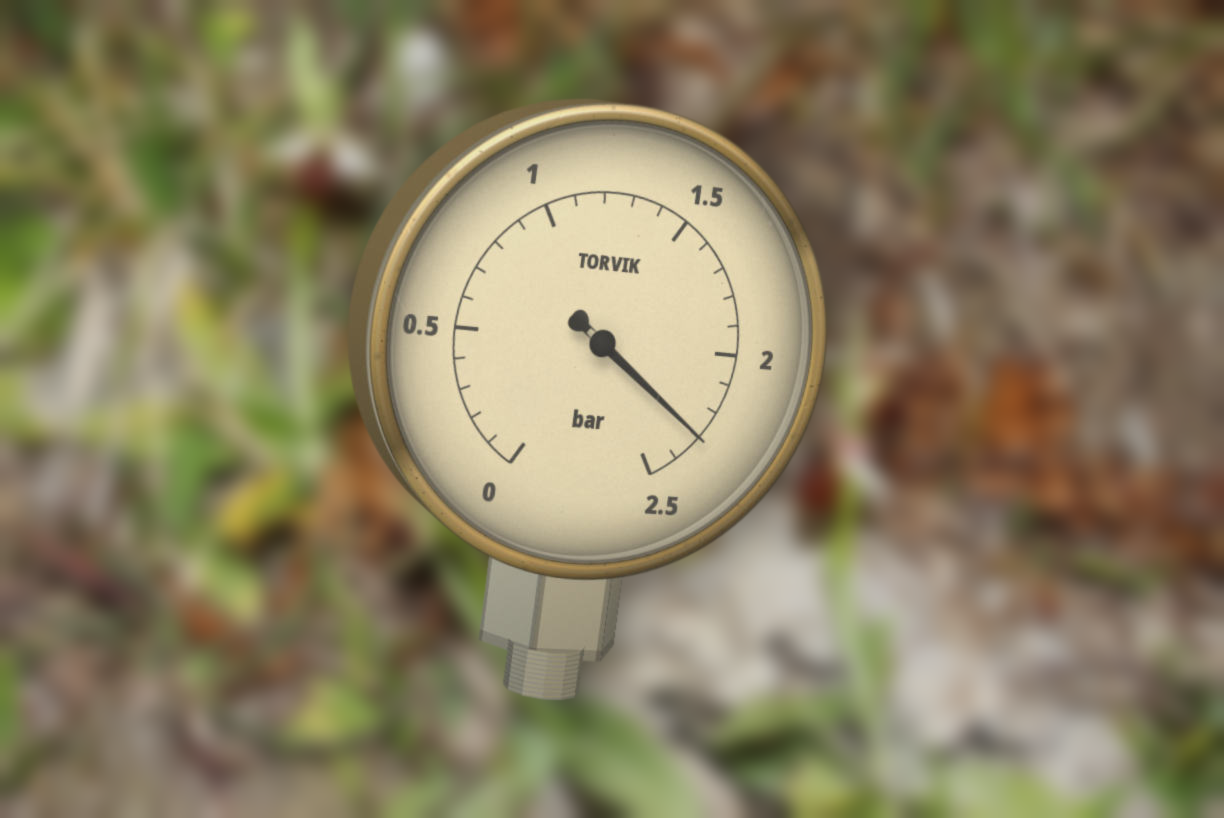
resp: 2.3,bar
